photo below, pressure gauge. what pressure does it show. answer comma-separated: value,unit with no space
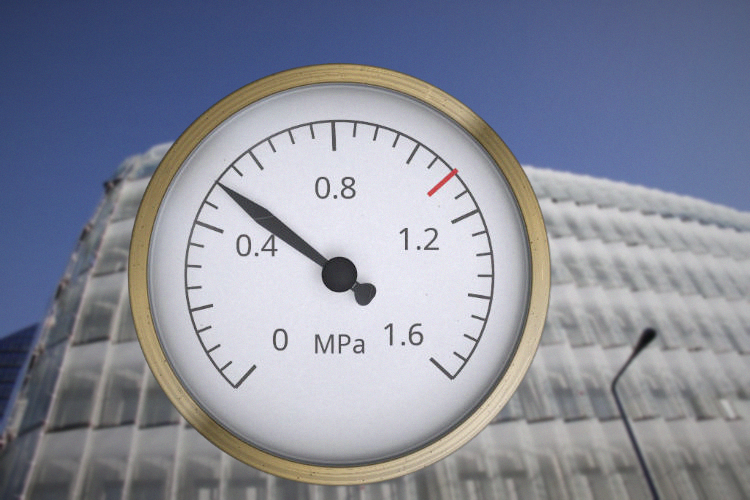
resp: 0.5,MPa
